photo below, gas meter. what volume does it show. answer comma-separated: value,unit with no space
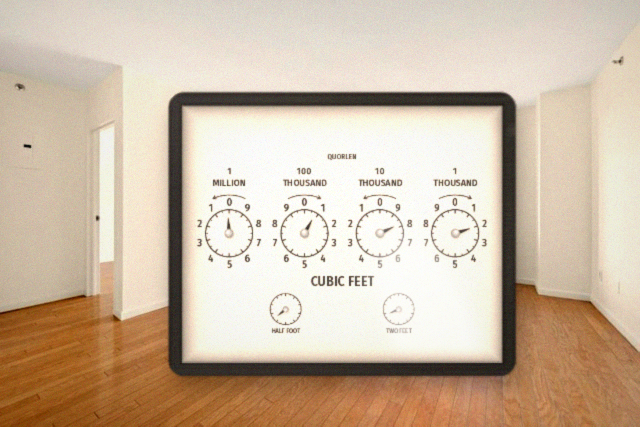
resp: 8200,ft³
